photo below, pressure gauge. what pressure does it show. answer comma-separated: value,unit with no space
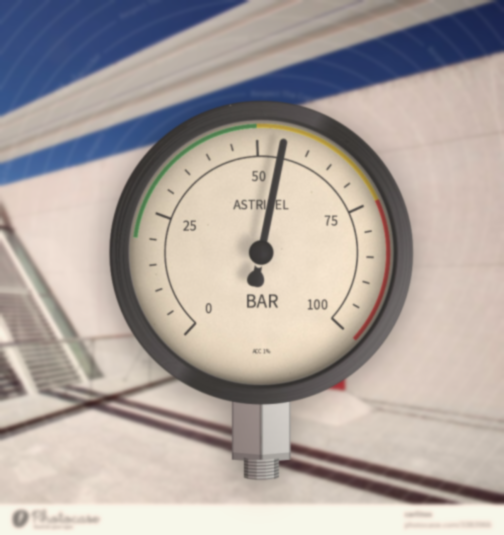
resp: 55,bar
